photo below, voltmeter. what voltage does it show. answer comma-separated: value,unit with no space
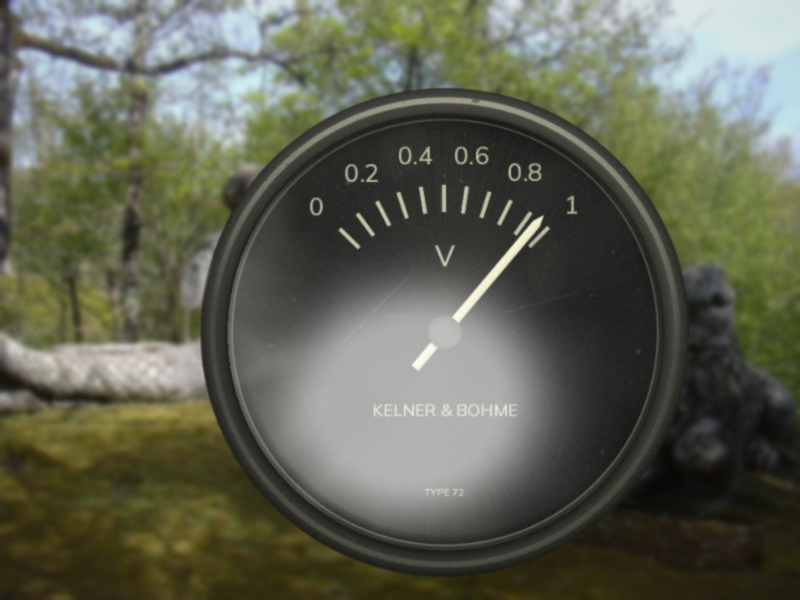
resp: 0.95,V
